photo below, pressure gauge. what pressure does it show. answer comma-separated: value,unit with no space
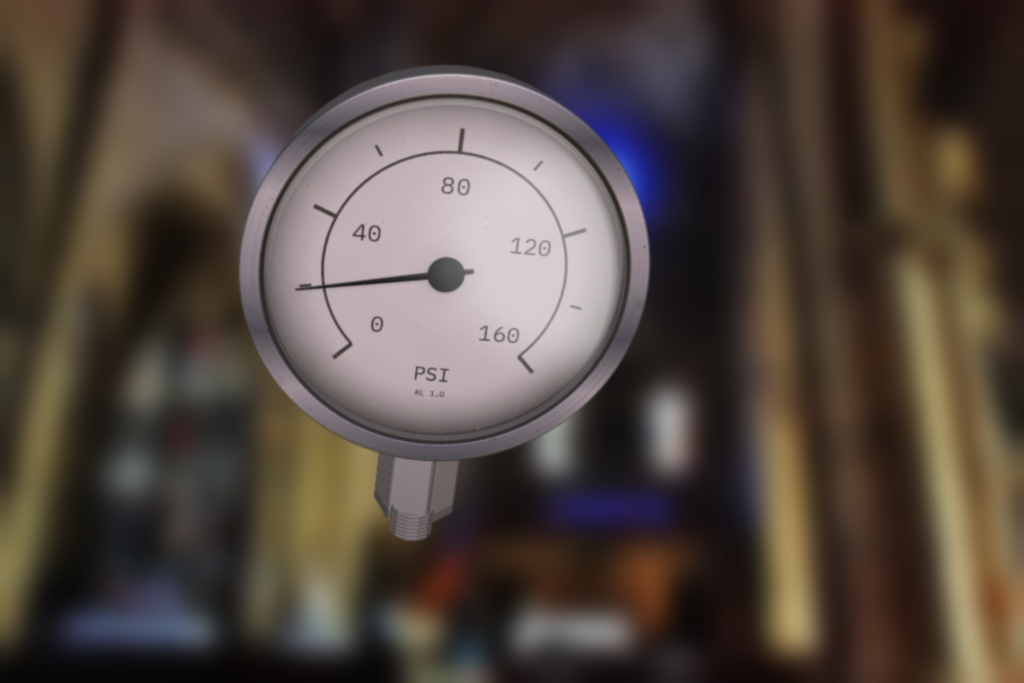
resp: 20,psi
